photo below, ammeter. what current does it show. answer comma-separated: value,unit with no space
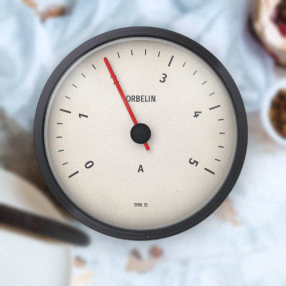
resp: 2,A
